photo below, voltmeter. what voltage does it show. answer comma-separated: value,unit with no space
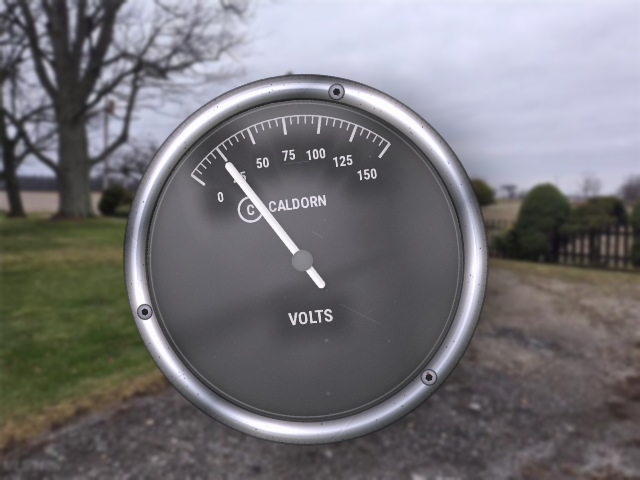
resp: 25,V
